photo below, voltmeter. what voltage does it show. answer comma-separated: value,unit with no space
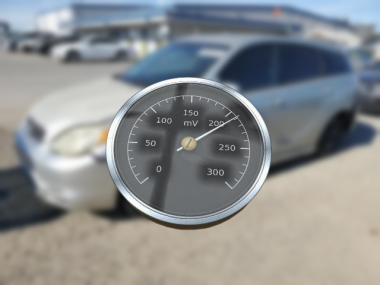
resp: 210,mV
